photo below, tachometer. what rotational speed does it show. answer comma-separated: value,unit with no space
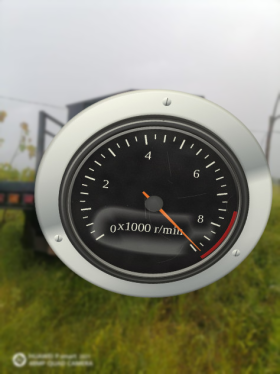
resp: 8875,rpm
